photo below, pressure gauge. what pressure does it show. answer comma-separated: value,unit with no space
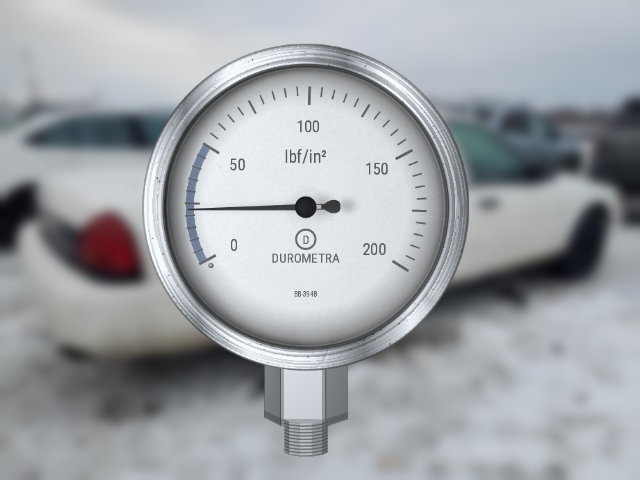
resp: 22.5,psi
